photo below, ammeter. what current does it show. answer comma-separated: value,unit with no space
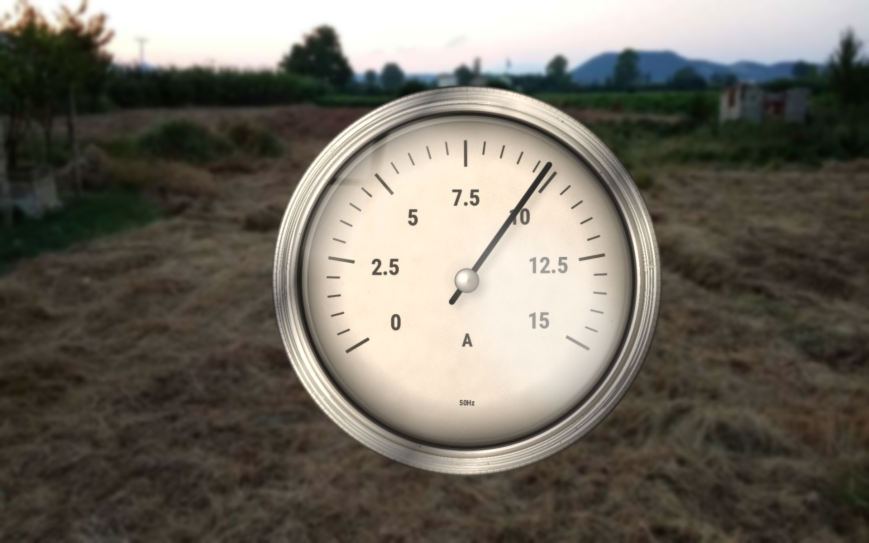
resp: 9.75,A
